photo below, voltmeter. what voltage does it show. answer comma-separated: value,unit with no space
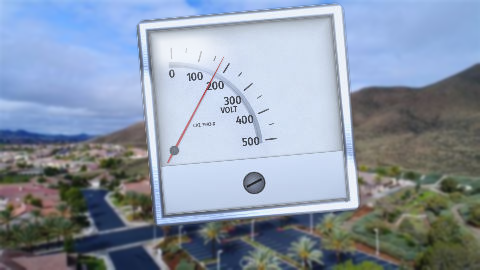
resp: 175,V
